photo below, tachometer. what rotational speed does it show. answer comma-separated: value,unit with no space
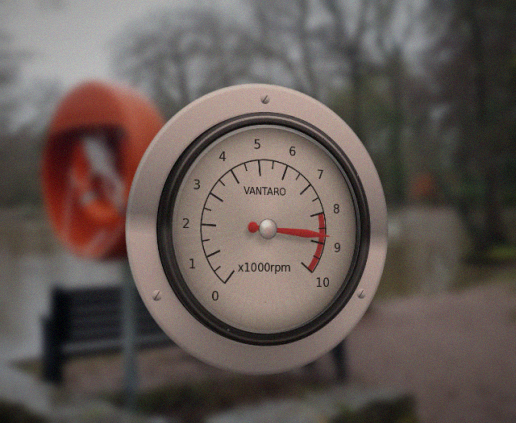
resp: 8750,rpm
